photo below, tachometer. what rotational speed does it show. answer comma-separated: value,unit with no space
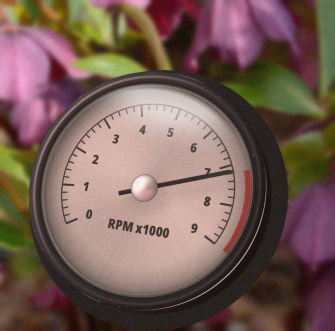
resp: 7200,rpm
